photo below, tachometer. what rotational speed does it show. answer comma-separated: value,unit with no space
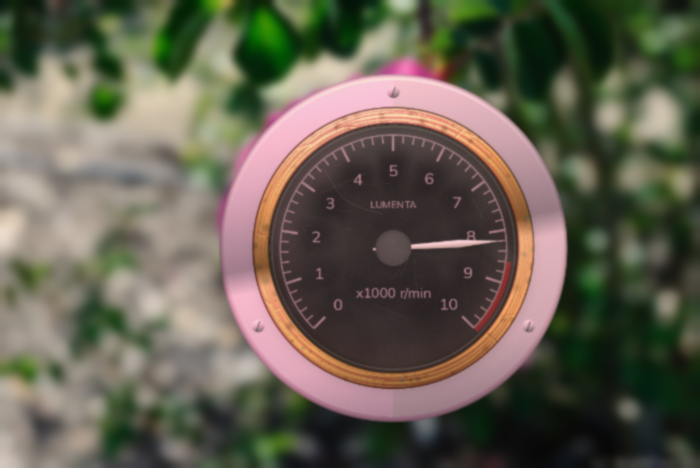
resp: 8200,rpm
